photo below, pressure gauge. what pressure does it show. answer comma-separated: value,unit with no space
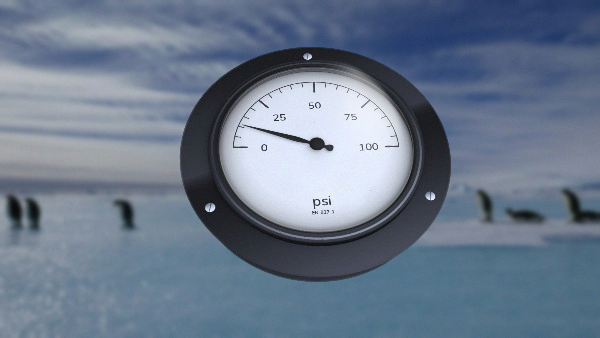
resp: 10,psi
